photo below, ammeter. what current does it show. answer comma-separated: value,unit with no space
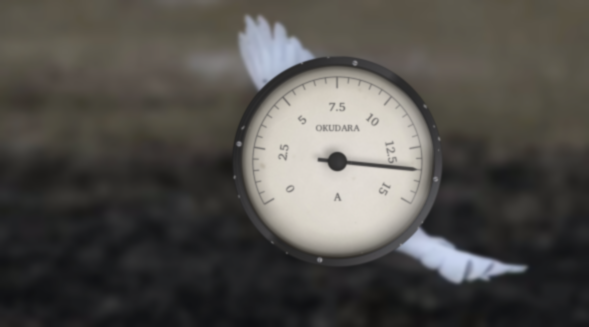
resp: 13.5,A
